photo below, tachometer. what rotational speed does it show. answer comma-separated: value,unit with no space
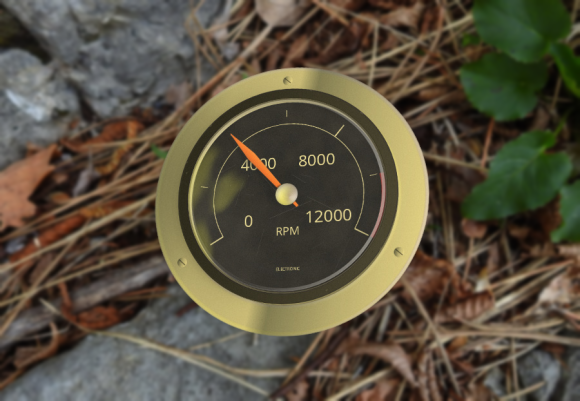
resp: 4000,rpm
